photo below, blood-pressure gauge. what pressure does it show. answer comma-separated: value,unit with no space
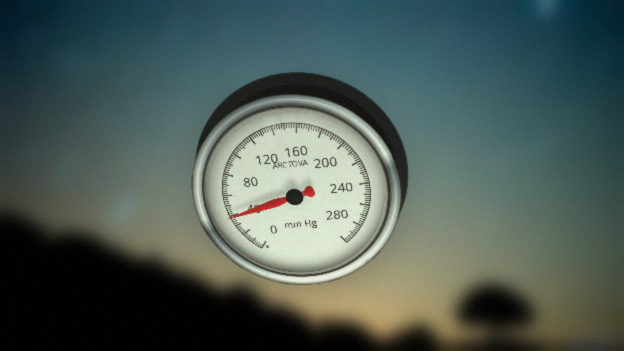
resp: 40,mmHg
